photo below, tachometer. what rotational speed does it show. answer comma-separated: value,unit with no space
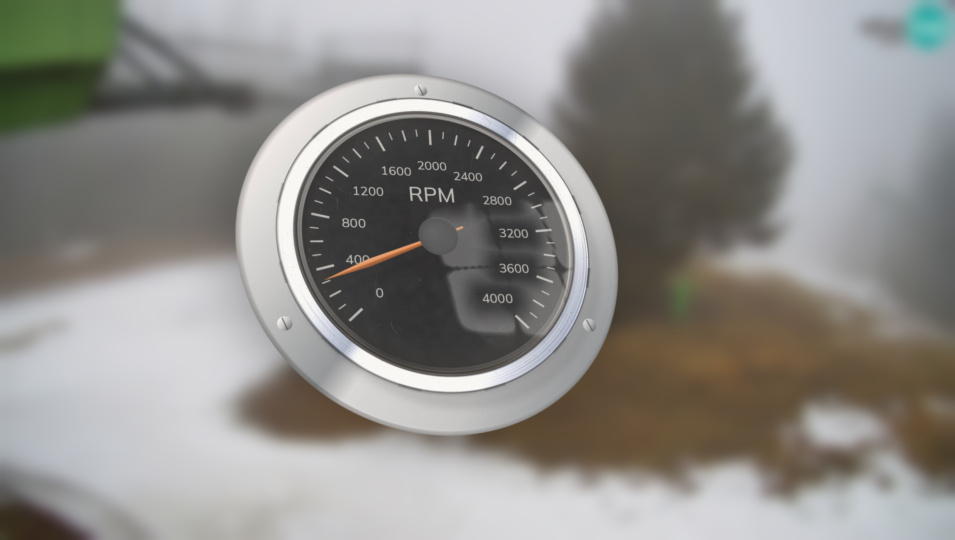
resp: 300,rpm
